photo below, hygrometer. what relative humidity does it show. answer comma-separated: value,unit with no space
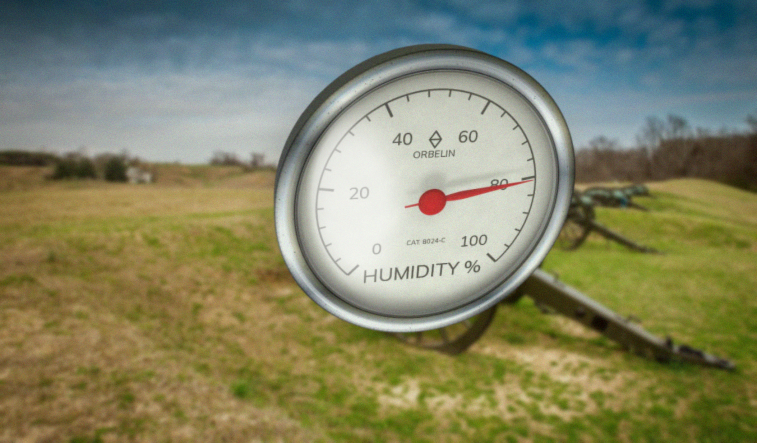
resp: 80,%
